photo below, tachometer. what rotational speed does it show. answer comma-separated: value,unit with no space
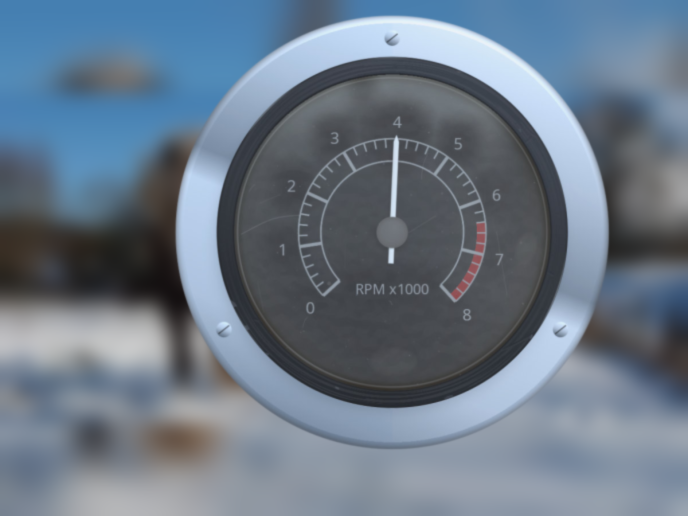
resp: 4000,rpm
